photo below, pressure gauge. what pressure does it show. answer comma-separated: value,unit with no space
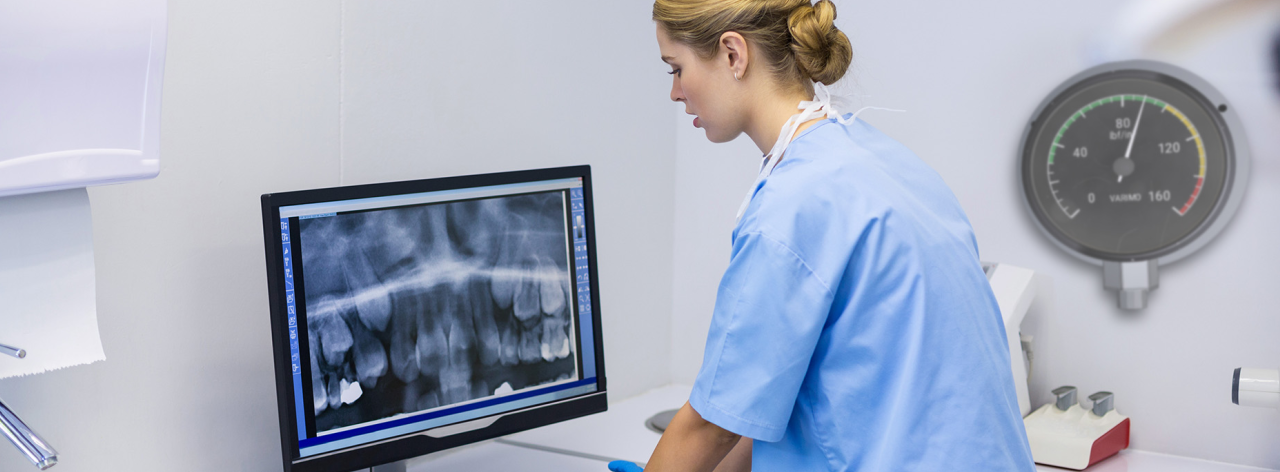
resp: 90,psi
